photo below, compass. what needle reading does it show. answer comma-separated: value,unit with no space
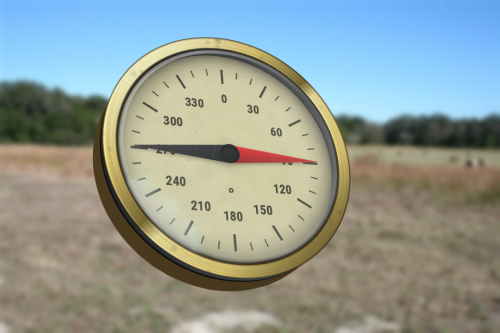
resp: 90,°
